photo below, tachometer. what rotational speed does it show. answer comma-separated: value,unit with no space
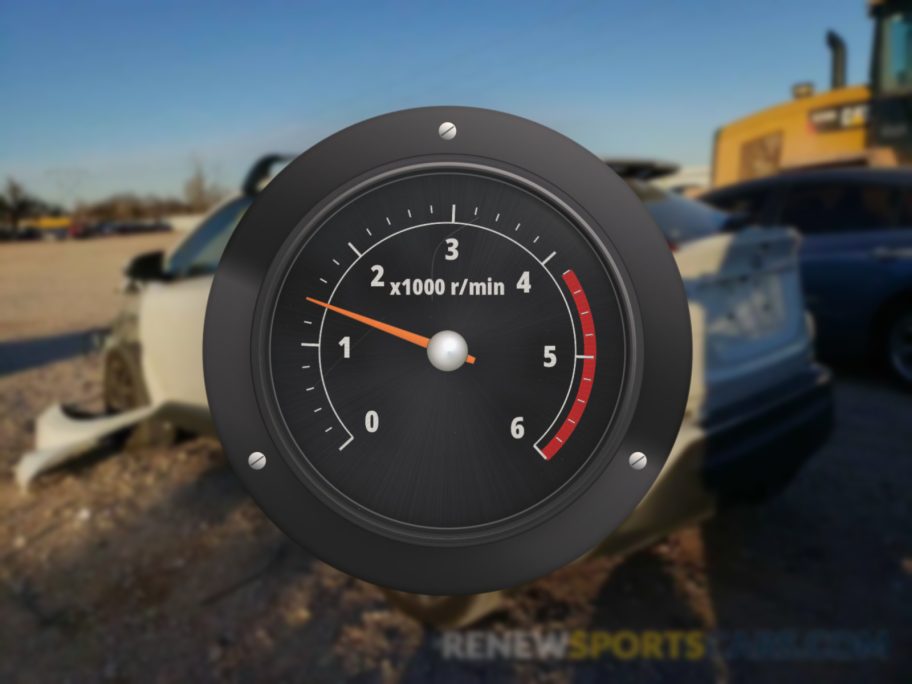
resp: 1400,rpm
